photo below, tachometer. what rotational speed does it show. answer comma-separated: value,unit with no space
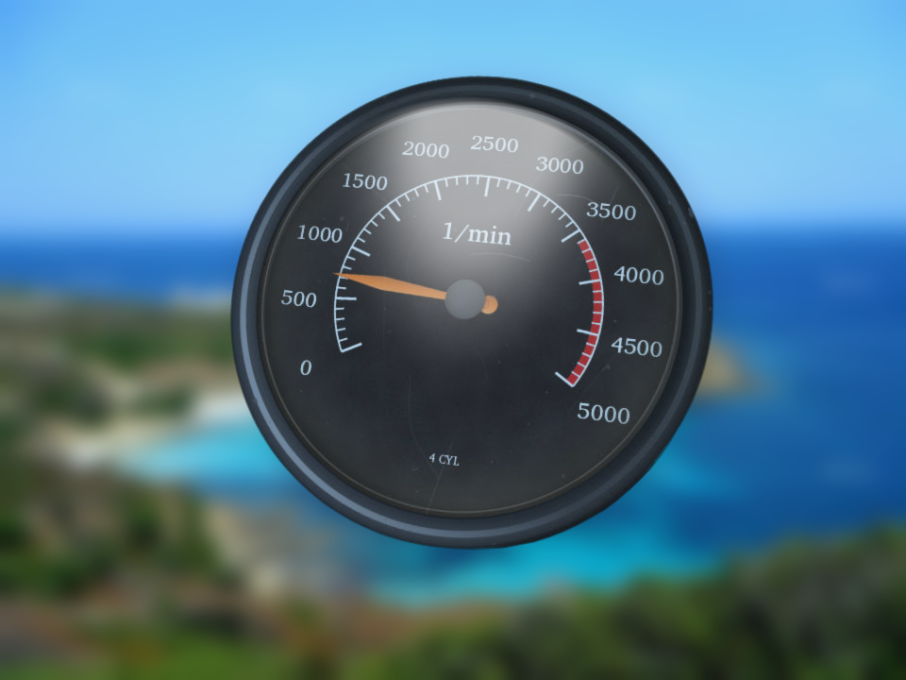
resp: 700,rpm
